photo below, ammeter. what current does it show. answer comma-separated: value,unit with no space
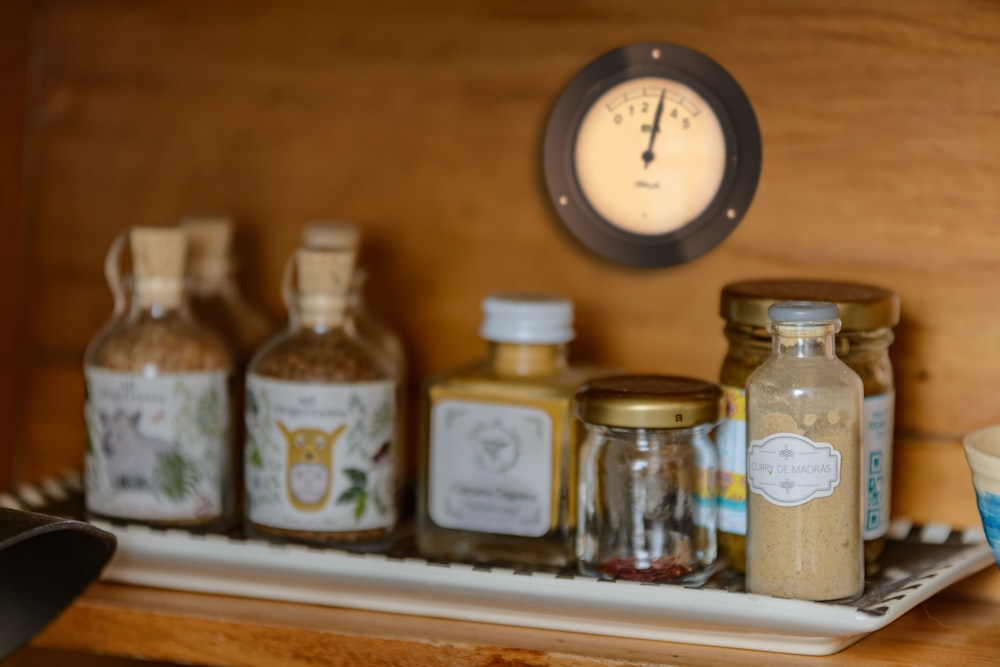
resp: 3,mA
